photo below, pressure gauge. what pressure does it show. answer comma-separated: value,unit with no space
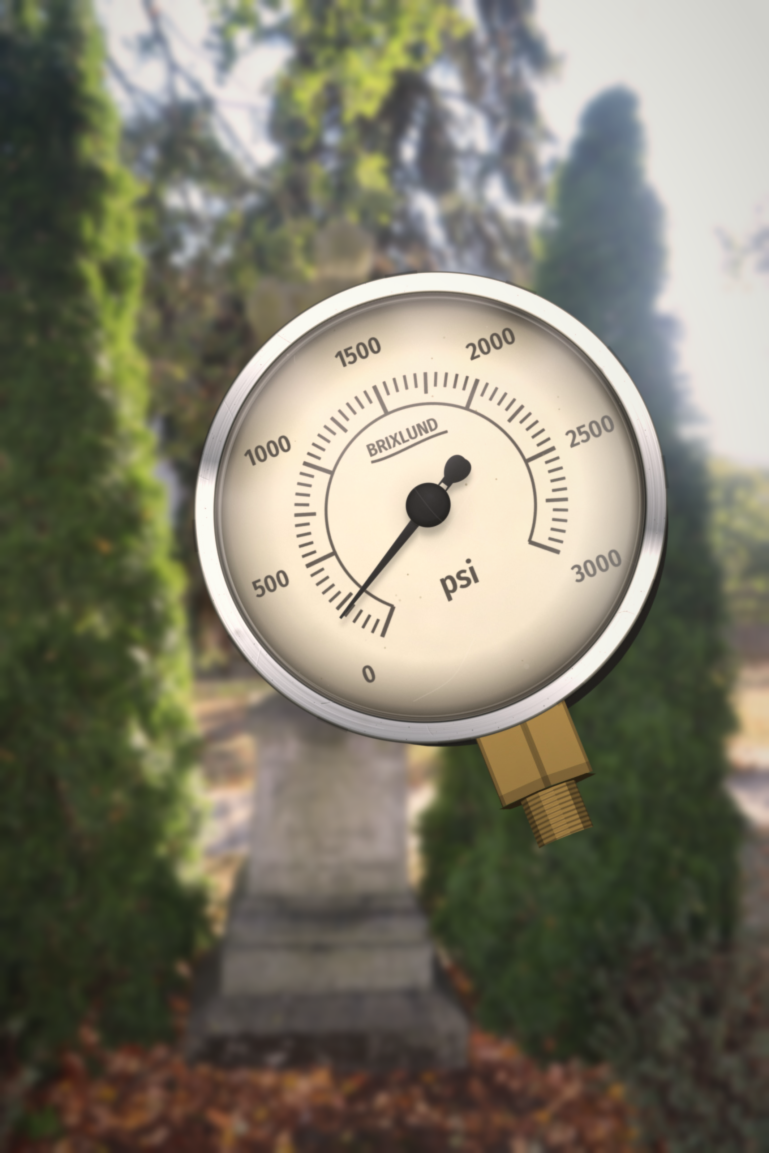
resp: 200,psi
